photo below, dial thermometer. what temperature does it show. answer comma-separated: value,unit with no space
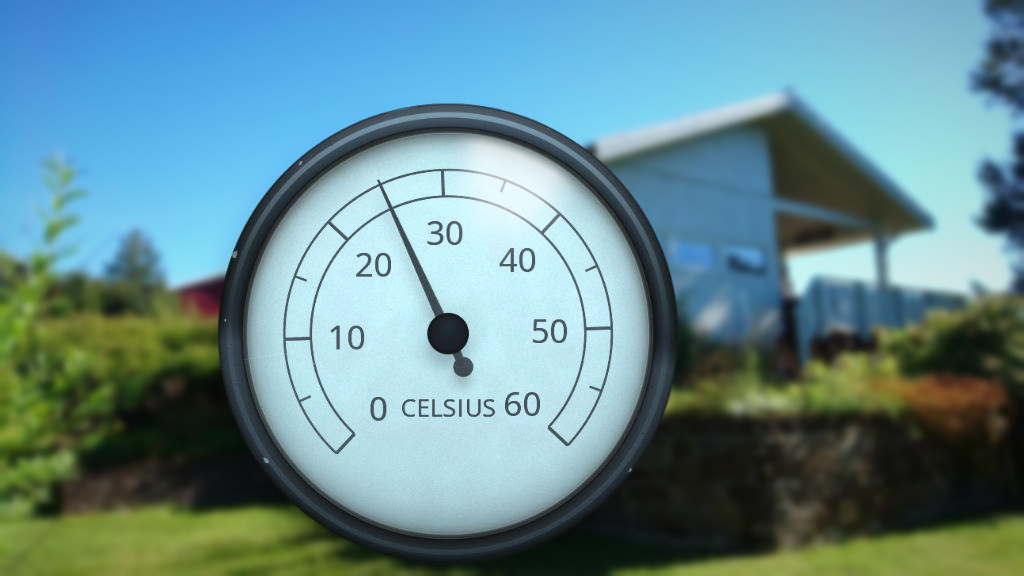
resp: 25,°C
